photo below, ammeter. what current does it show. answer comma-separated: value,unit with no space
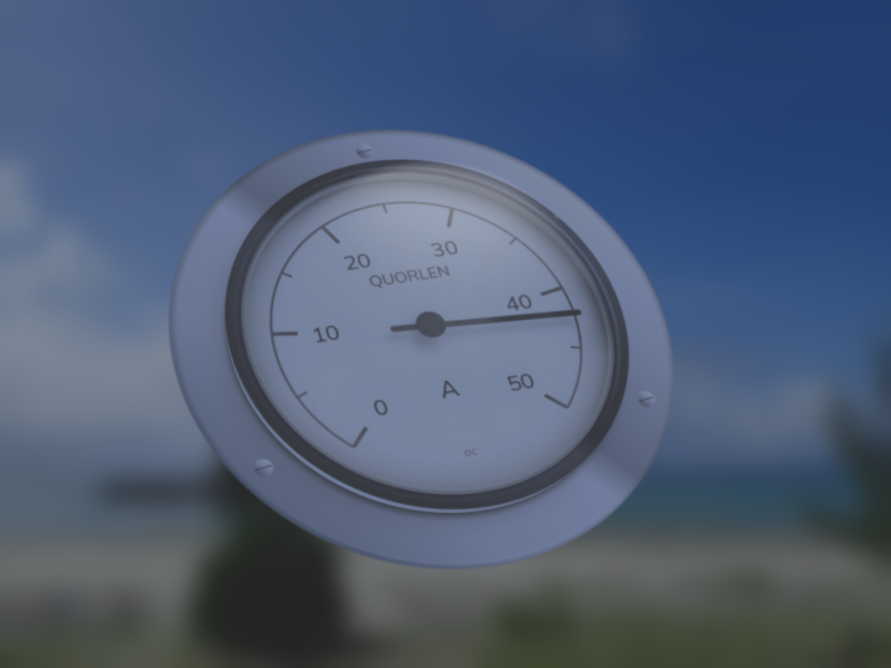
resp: 42.5,A
